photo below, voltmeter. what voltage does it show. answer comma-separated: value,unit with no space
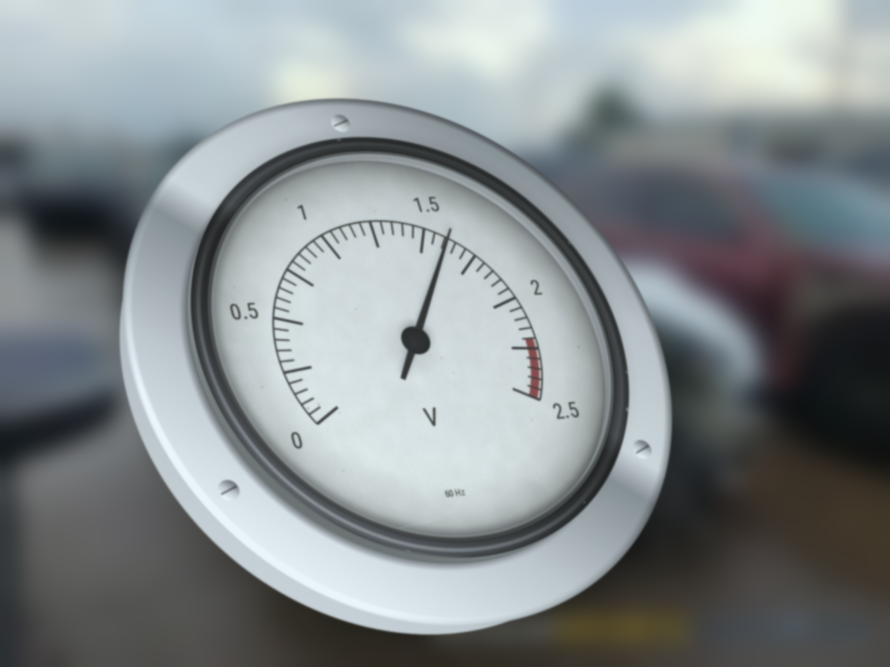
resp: 1.6,V
